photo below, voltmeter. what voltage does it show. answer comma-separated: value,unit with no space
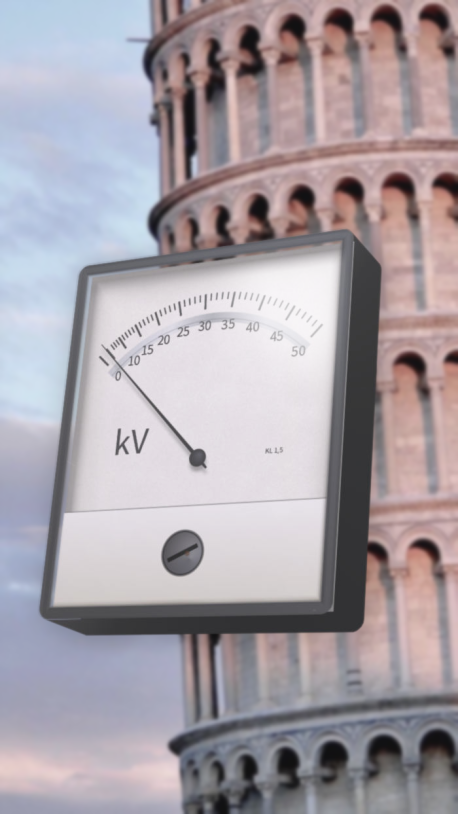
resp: 5,kV
